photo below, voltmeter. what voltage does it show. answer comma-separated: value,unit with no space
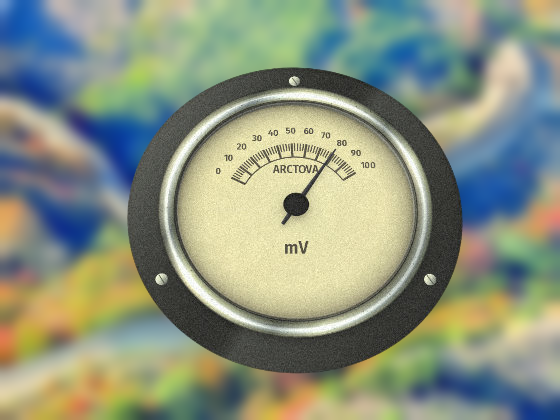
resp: 80,mV
